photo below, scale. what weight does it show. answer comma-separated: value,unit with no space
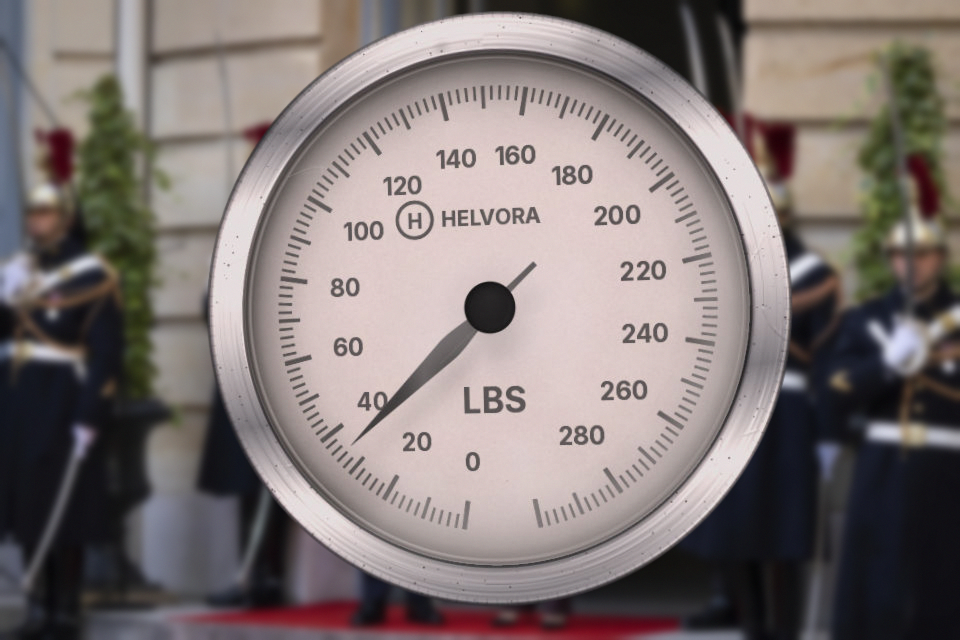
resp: 34,lb
